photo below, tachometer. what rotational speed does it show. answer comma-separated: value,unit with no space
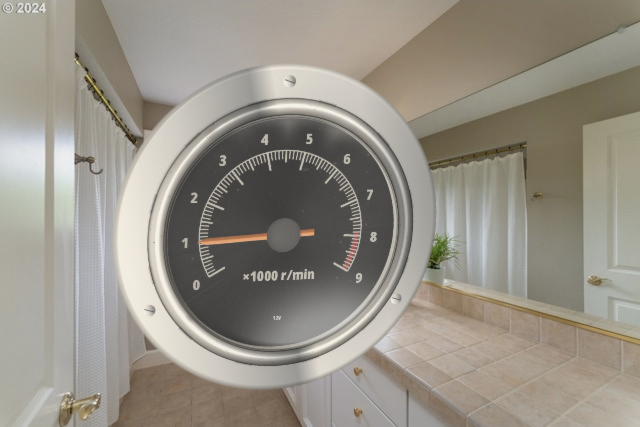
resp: 1000,rpm
